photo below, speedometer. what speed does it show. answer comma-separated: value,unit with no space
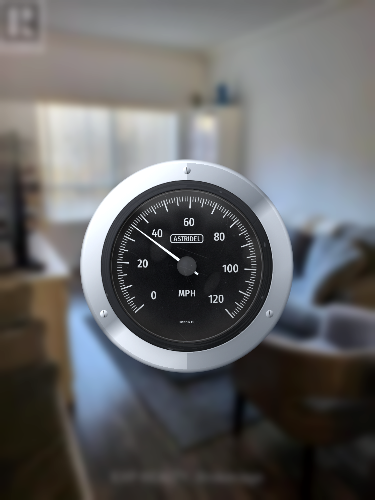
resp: 35,mph
